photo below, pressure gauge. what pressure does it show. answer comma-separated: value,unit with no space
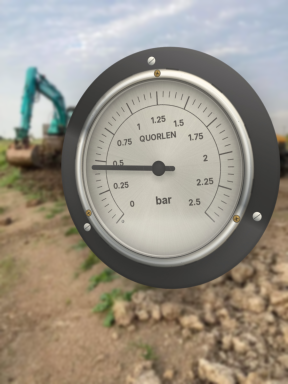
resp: 0.45,bar
